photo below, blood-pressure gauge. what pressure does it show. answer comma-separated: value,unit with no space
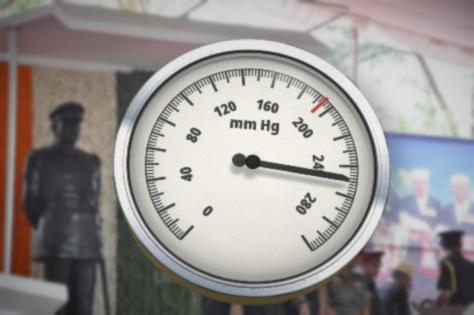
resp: 250,mmHg
